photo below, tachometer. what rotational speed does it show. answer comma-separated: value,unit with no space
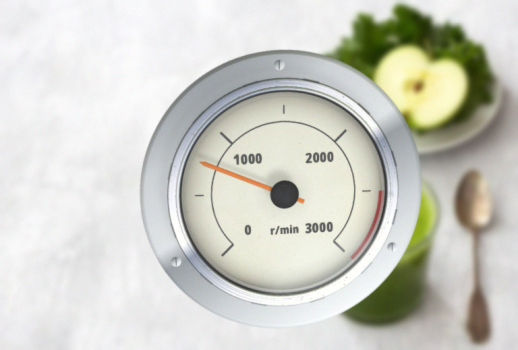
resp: 750,rpm
